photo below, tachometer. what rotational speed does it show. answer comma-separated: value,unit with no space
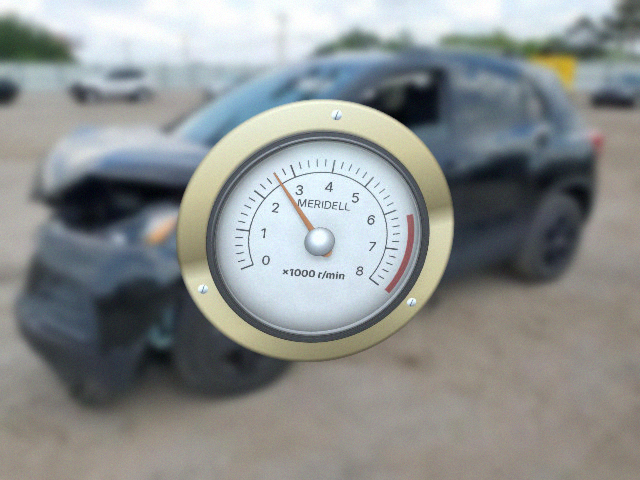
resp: 2600,rpm
